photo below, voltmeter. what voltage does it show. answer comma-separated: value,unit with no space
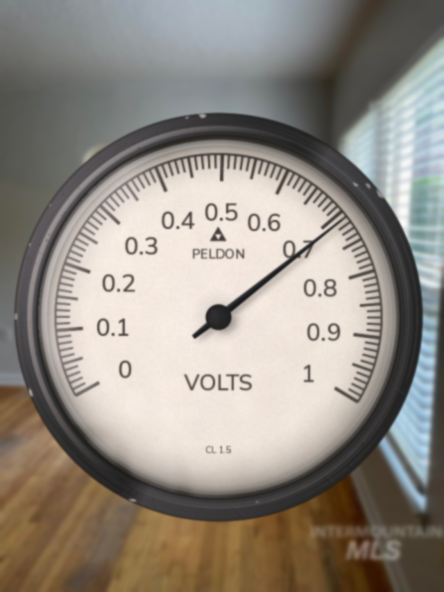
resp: 0.71,V
